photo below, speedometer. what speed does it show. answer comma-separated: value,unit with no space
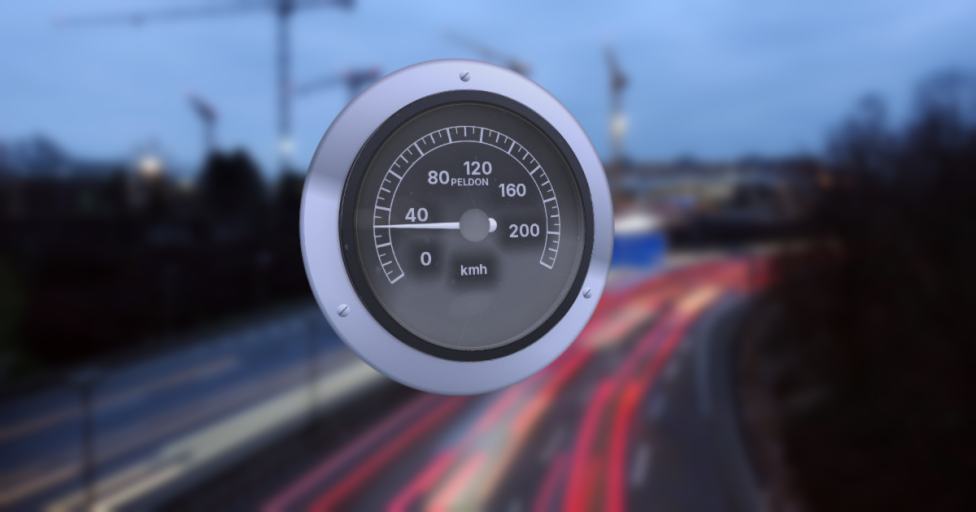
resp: 30,km/h
